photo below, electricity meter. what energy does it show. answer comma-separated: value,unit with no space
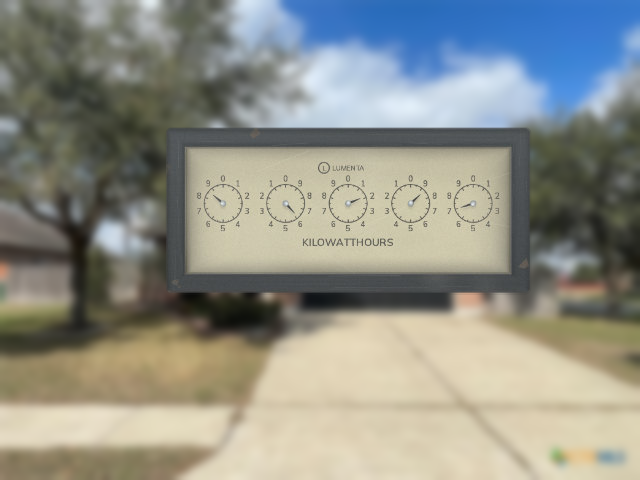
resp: 86187,kWh
